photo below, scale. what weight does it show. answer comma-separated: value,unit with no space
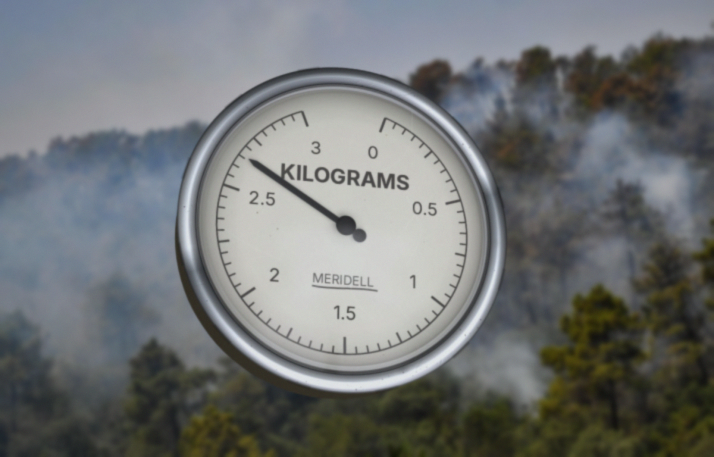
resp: 2.65,kg
